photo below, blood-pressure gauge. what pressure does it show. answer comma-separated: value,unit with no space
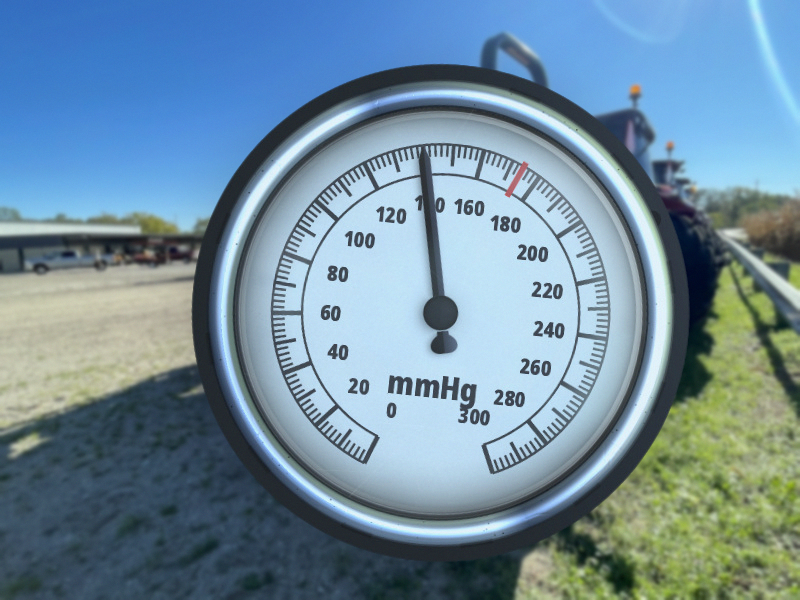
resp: 140,mmHg
